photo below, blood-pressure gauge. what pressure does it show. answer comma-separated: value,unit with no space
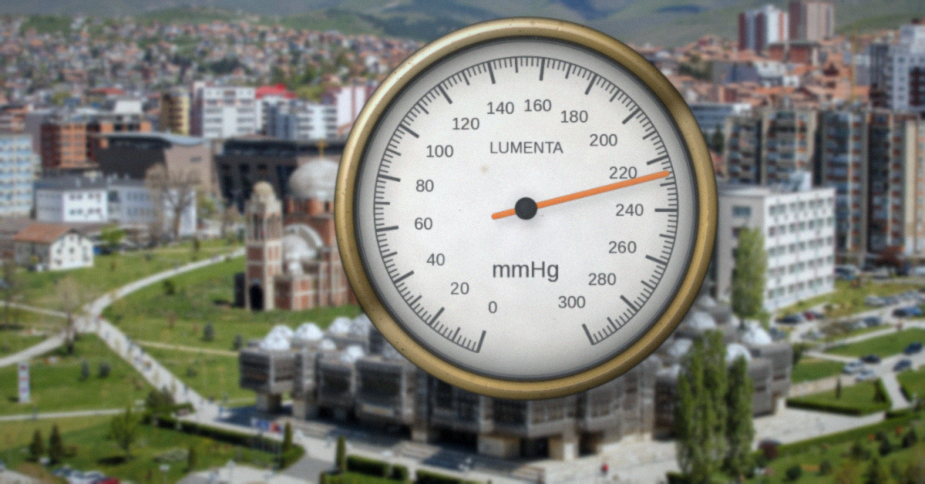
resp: 226,mmHg
